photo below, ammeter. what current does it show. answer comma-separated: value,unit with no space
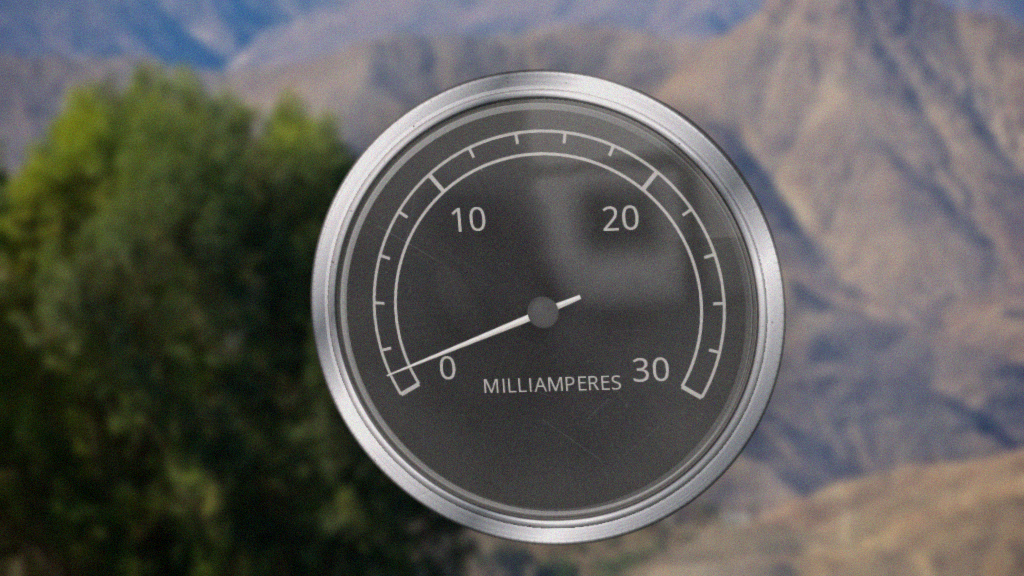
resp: 1,mA
